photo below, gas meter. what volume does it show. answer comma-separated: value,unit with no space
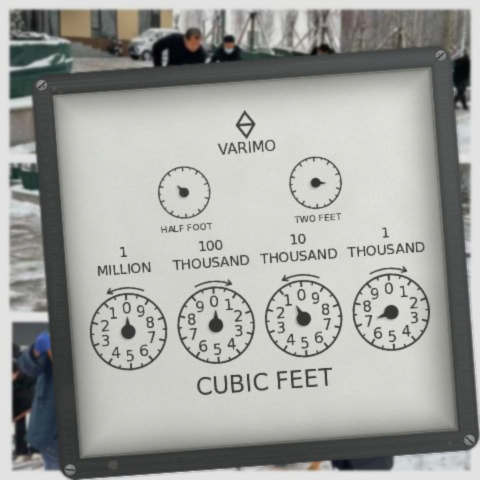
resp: 700,ft³
